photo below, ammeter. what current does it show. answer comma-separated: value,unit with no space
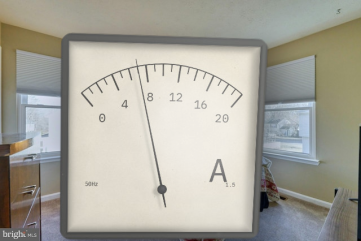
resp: 7,A
